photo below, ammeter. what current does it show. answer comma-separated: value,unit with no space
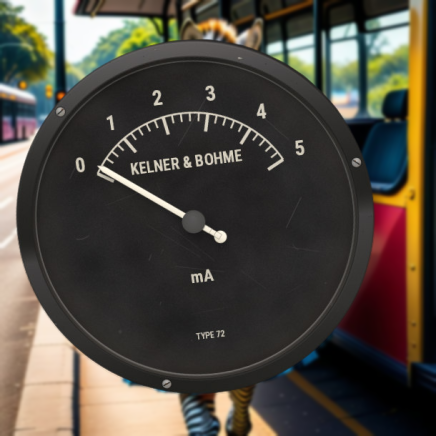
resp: 0.2,mA
